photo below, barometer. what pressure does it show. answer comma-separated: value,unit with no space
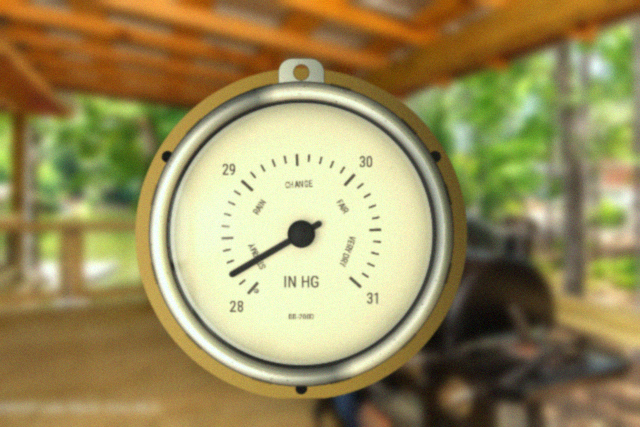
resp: 28.2,inHg
